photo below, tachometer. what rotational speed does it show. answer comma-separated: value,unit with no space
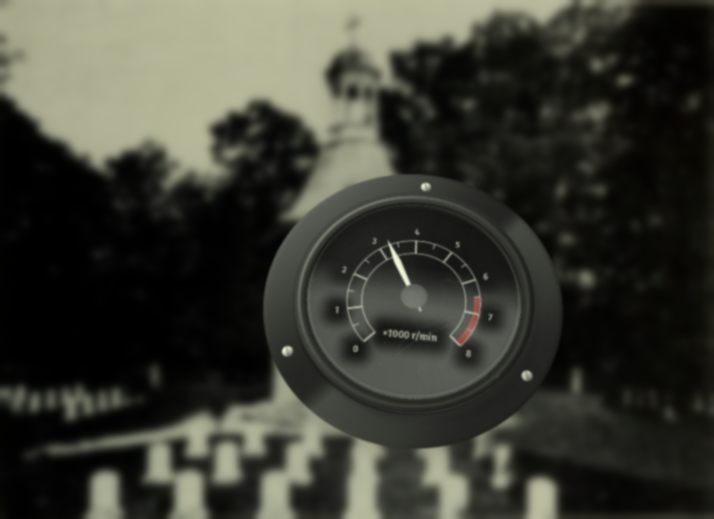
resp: 3250,rpm
